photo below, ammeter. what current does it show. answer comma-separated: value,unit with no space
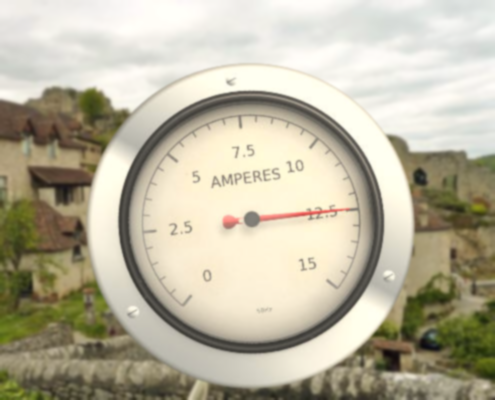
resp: 12.5,A
